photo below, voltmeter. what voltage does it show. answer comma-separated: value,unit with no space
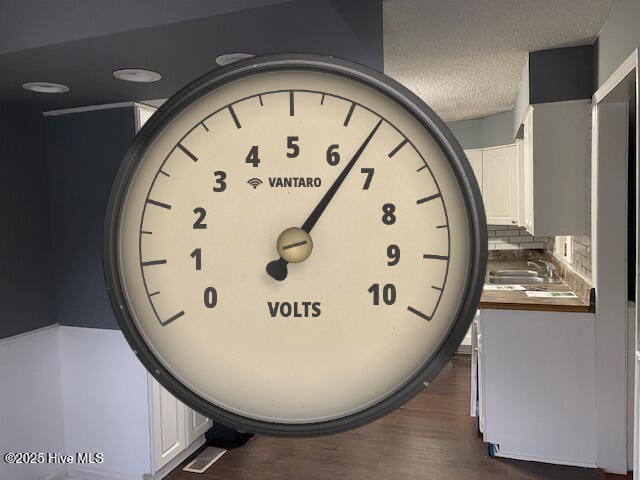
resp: 6.5,V
